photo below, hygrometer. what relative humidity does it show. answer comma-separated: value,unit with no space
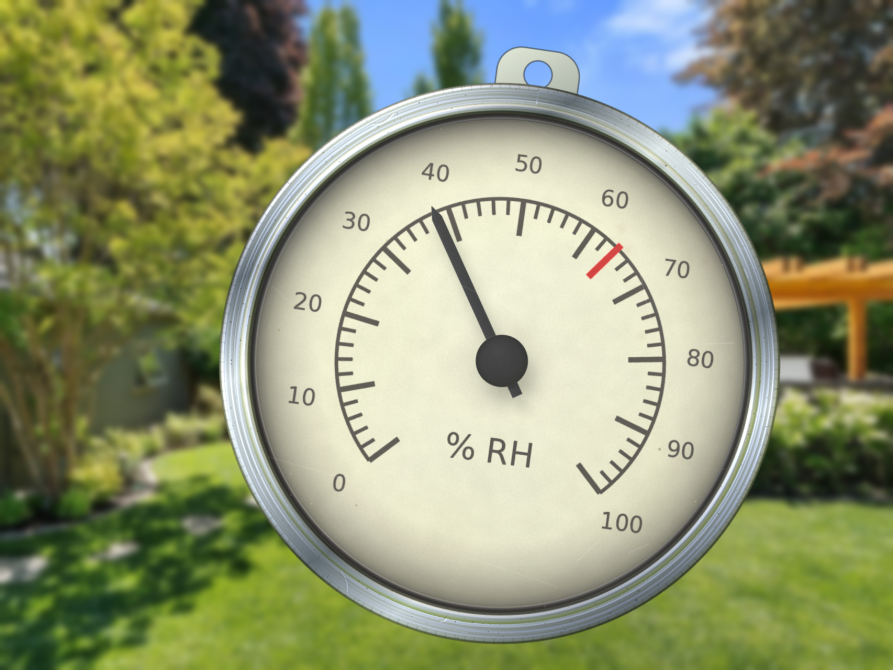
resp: 38,%
